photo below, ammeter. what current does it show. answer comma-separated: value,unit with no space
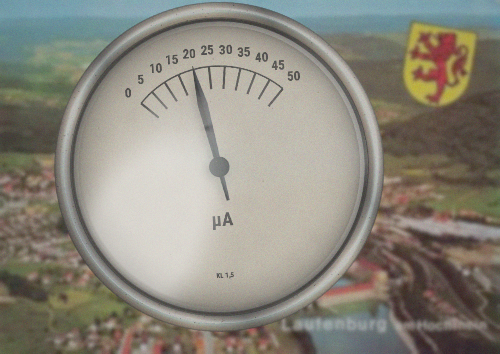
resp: 20,µA
